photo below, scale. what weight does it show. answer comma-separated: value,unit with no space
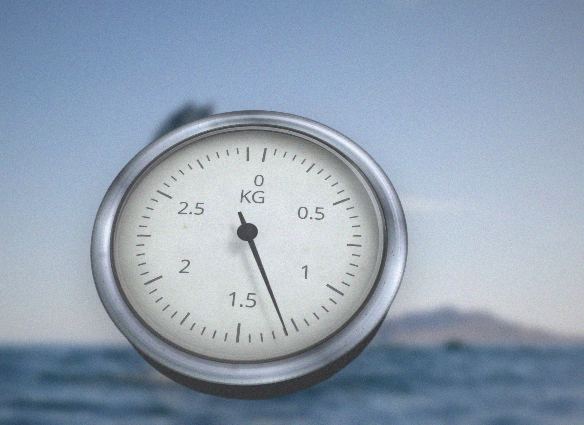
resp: 1.3,kg
